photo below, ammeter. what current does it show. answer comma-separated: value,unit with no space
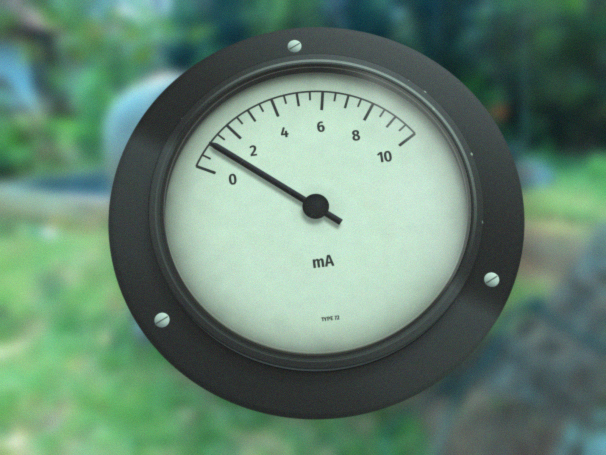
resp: 1,mA
